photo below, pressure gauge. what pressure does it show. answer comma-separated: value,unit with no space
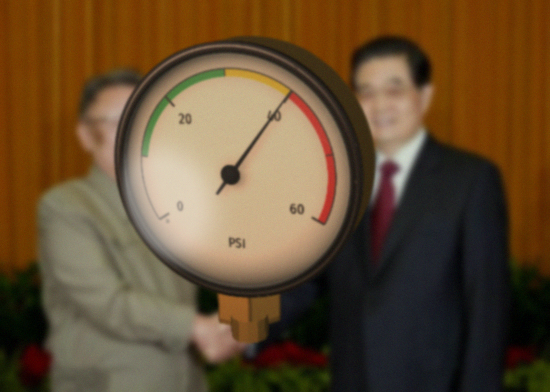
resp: 40,psi
